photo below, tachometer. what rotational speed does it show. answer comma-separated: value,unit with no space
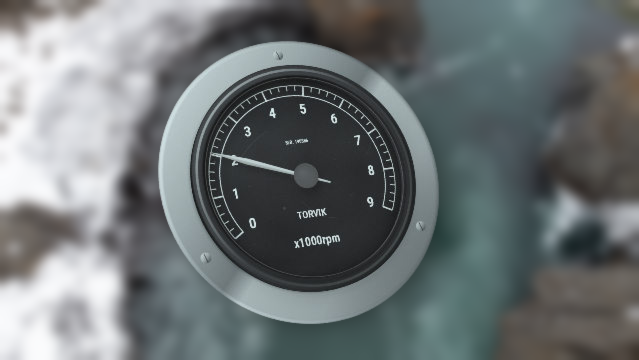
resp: 2000,rpm
